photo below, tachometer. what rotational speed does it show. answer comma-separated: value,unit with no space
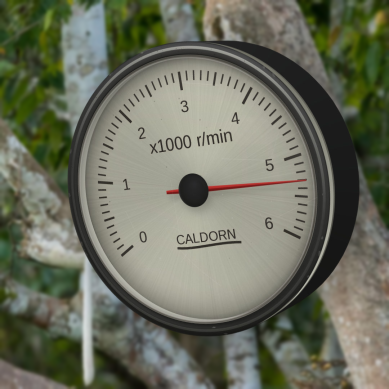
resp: 5300,rpm
